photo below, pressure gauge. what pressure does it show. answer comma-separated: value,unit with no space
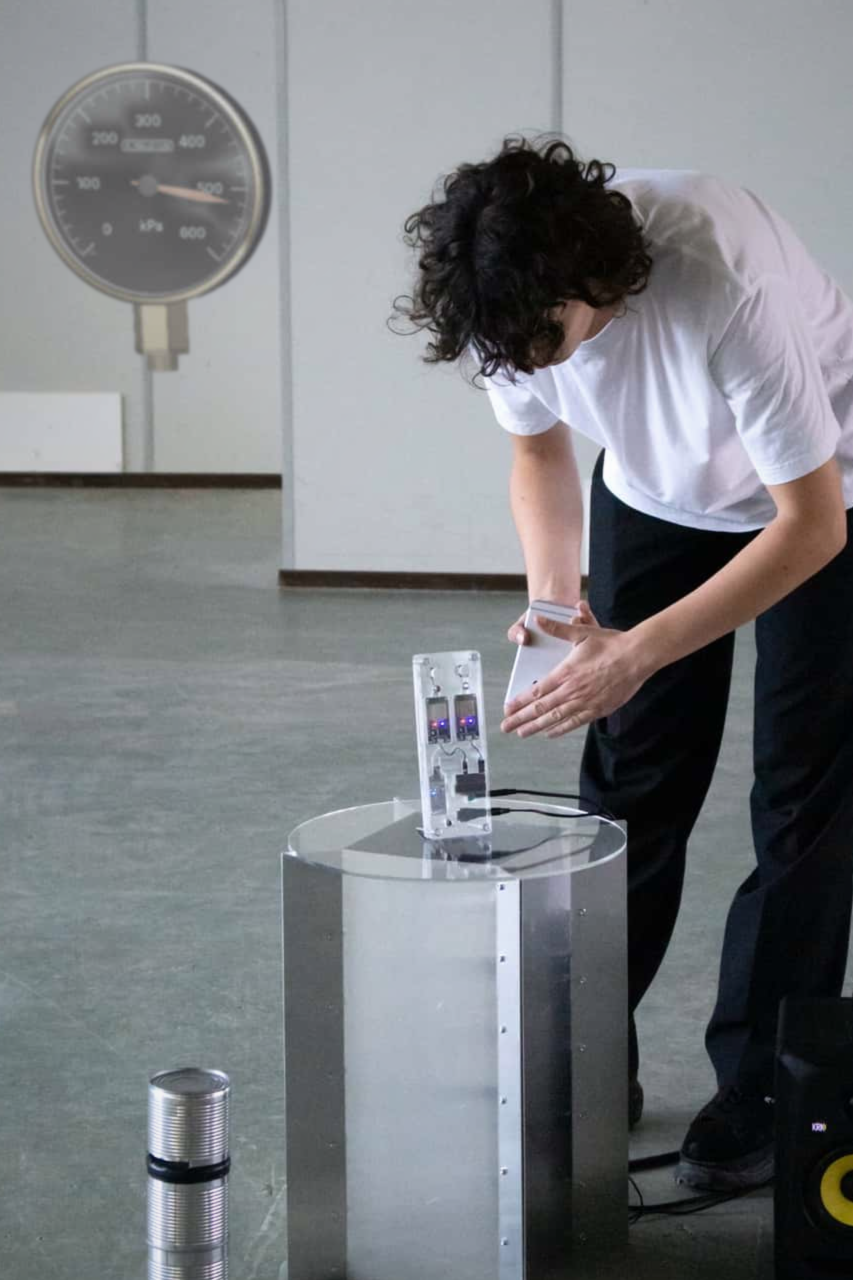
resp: 520,kPa
